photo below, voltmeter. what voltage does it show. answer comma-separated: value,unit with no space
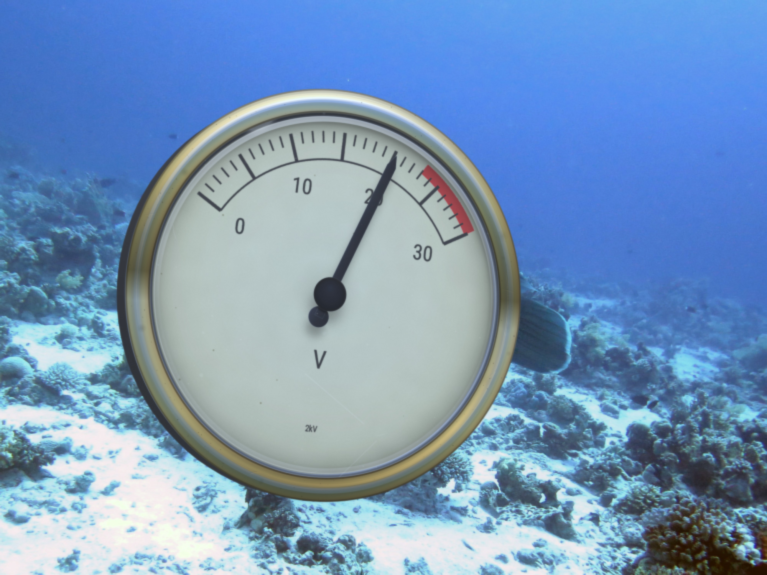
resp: 20,V
